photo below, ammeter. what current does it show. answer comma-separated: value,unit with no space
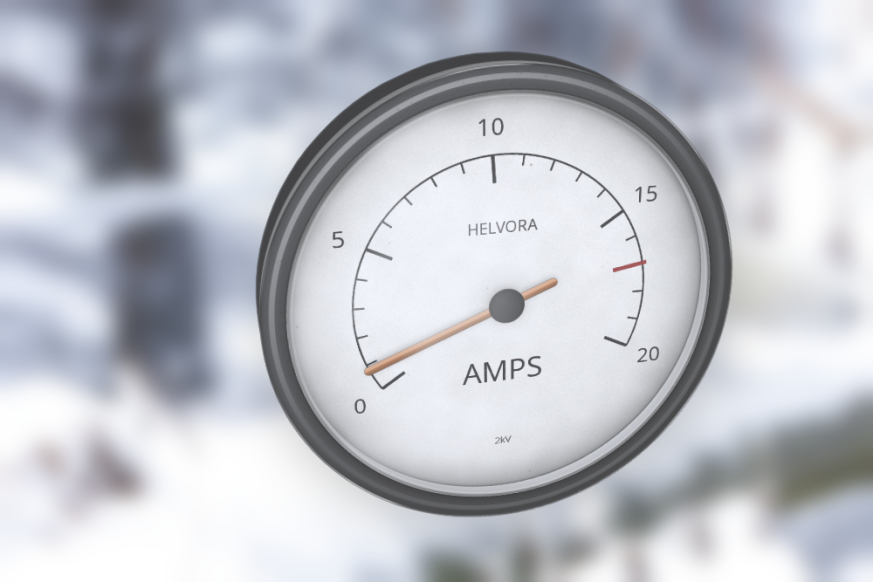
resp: 1,A
